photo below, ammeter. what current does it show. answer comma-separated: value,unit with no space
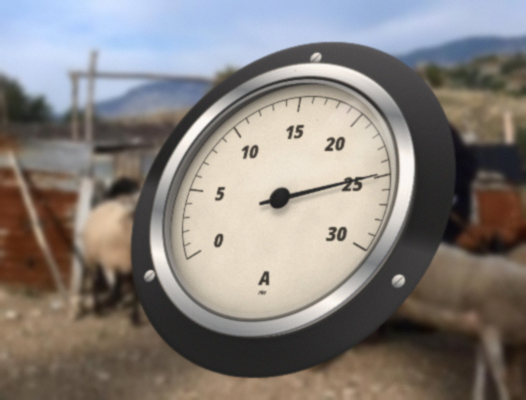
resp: 25,A
